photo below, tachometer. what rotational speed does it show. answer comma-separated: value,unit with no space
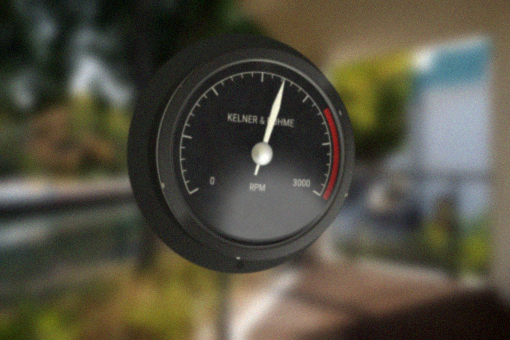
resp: 1700,rpm
